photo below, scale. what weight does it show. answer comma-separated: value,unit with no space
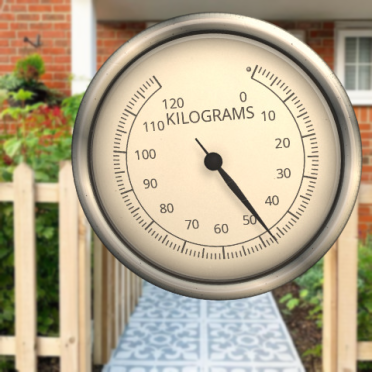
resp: 47,kg
